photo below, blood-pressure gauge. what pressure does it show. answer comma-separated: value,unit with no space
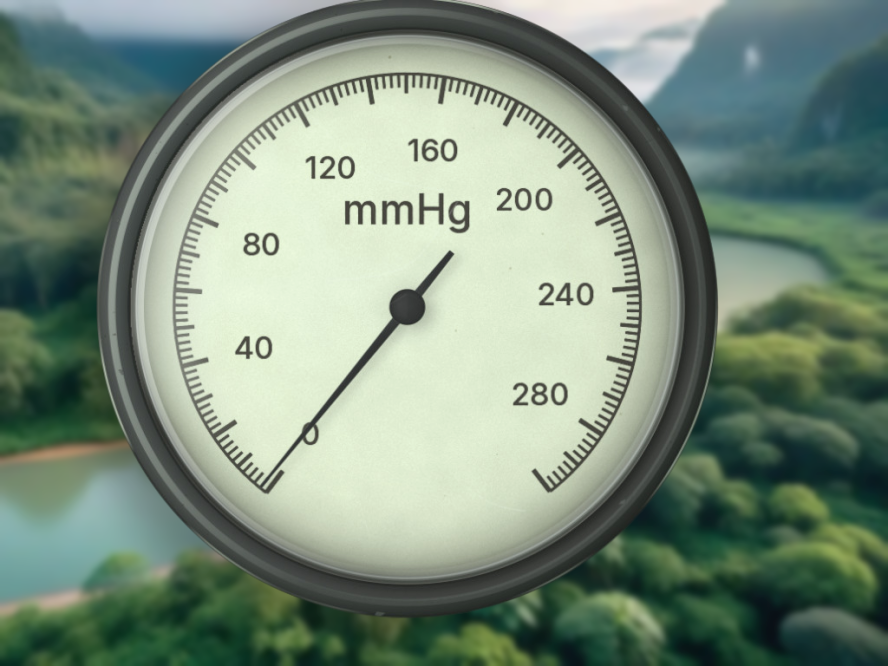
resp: 2,mmHg
